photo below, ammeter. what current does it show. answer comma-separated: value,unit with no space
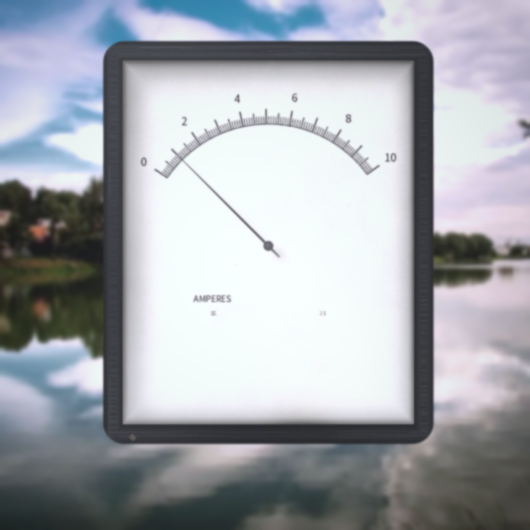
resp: 1,A
